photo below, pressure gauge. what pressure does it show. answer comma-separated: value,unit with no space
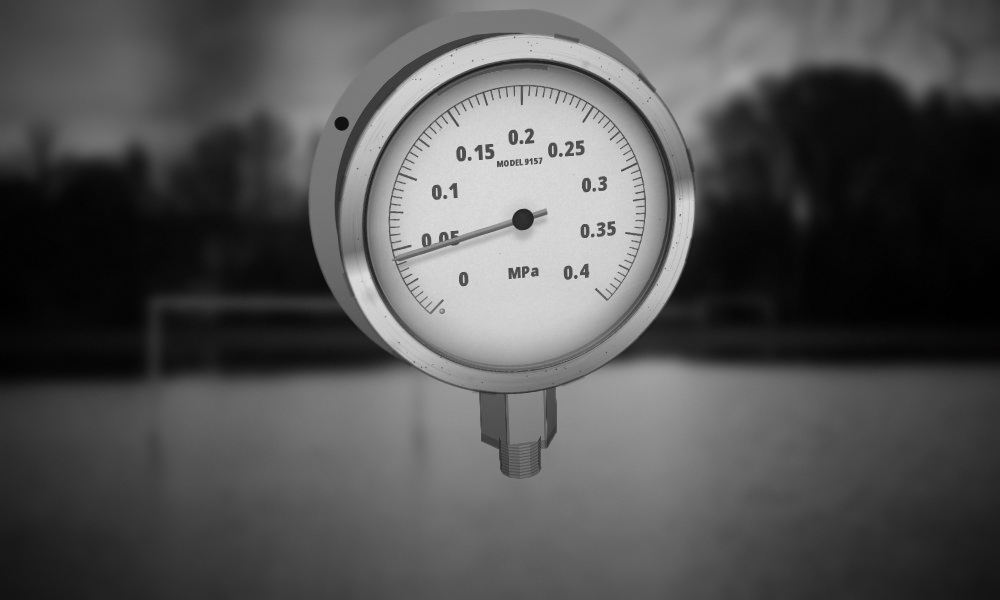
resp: 0.045,MPa
